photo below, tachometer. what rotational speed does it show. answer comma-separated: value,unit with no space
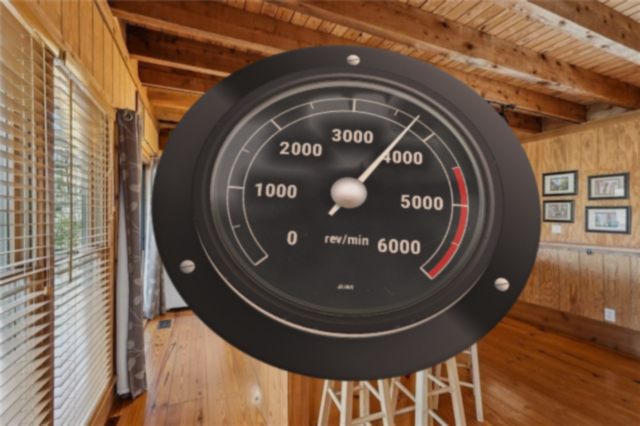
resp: 3750,rpm
